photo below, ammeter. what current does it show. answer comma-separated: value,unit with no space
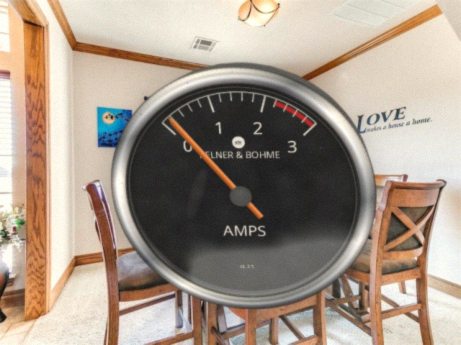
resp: 0.2,A
